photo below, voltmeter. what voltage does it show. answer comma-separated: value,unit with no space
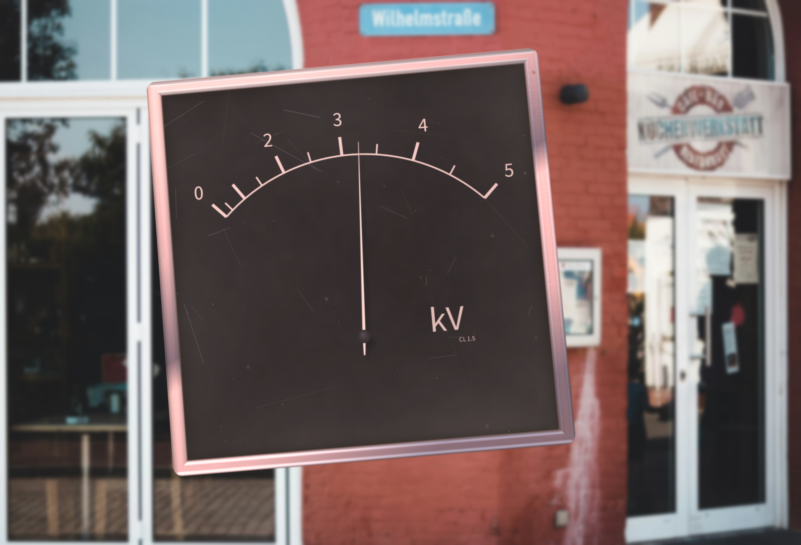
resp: 3.25,kV
